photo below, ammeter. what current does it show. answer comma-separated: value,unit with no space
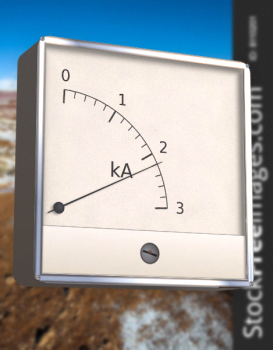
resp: 2.2,kA
